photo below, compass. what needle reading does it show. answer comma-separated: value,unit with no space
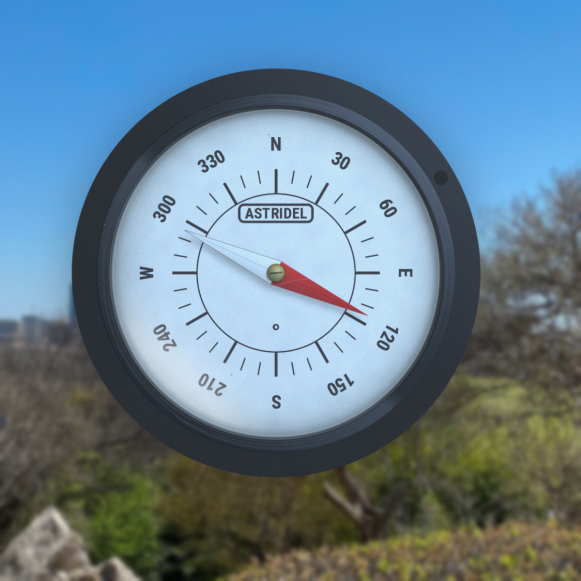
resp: 115,°
